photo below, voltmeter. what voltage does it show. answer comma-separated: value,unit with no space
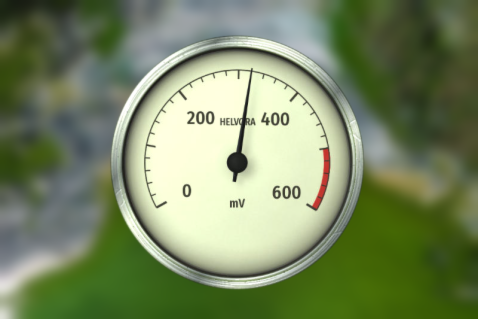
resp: 320,mV
